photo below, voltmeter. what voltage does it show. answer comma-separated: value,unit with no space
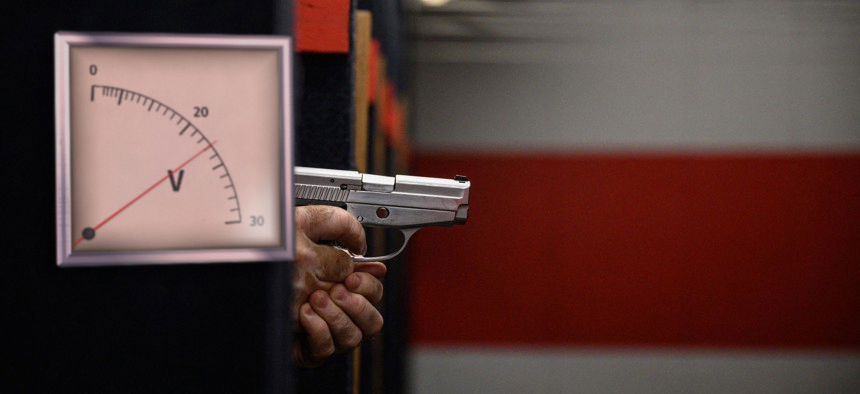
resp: 23,V
